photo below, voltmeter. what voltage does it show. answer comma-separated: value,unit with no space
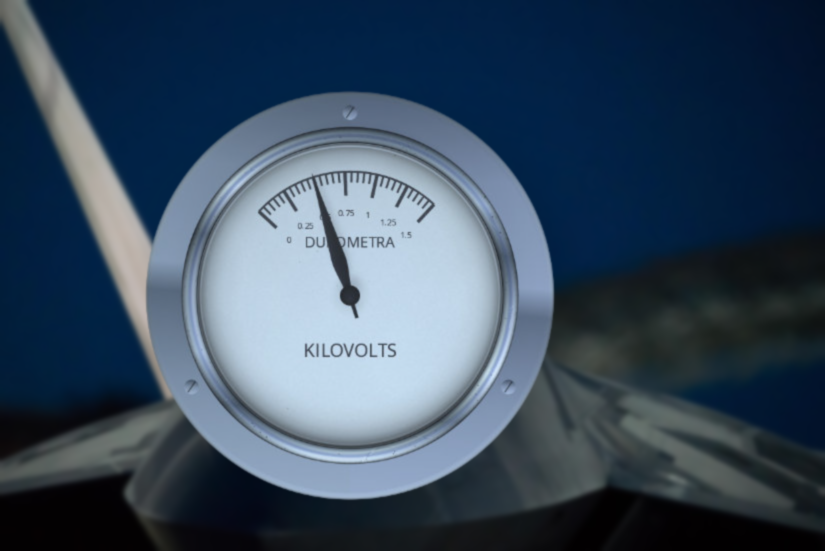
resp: 0.5,kV
